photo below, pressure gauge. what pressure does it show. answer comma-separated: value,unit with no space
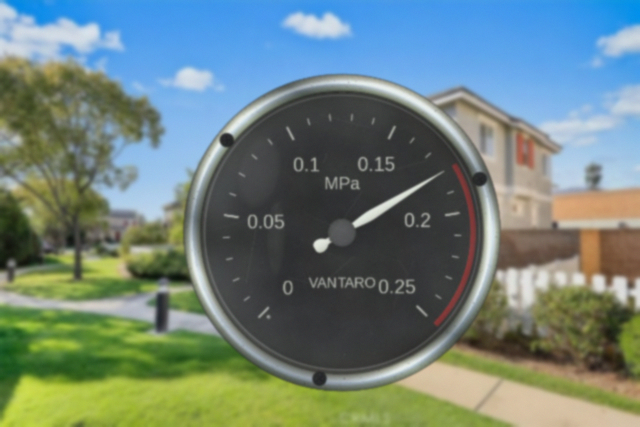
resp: 0.18,MPa
